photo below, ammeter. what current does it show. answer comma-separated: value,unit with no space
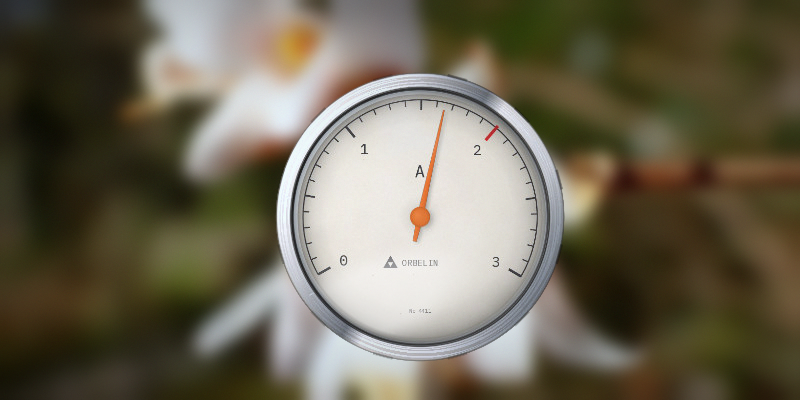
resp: 1.65,A
